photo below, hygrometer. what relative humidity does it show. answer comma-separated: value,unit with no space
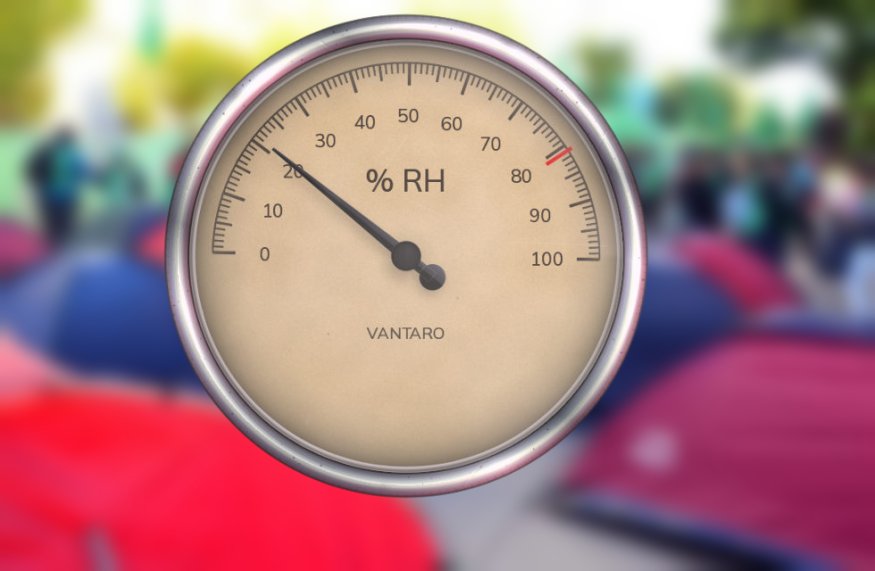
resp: 21,%
